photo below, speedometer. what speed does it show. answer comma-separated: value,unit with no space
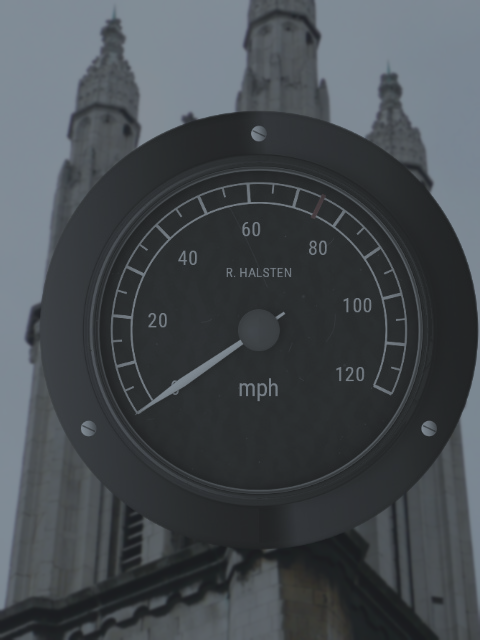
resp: 0,mph
